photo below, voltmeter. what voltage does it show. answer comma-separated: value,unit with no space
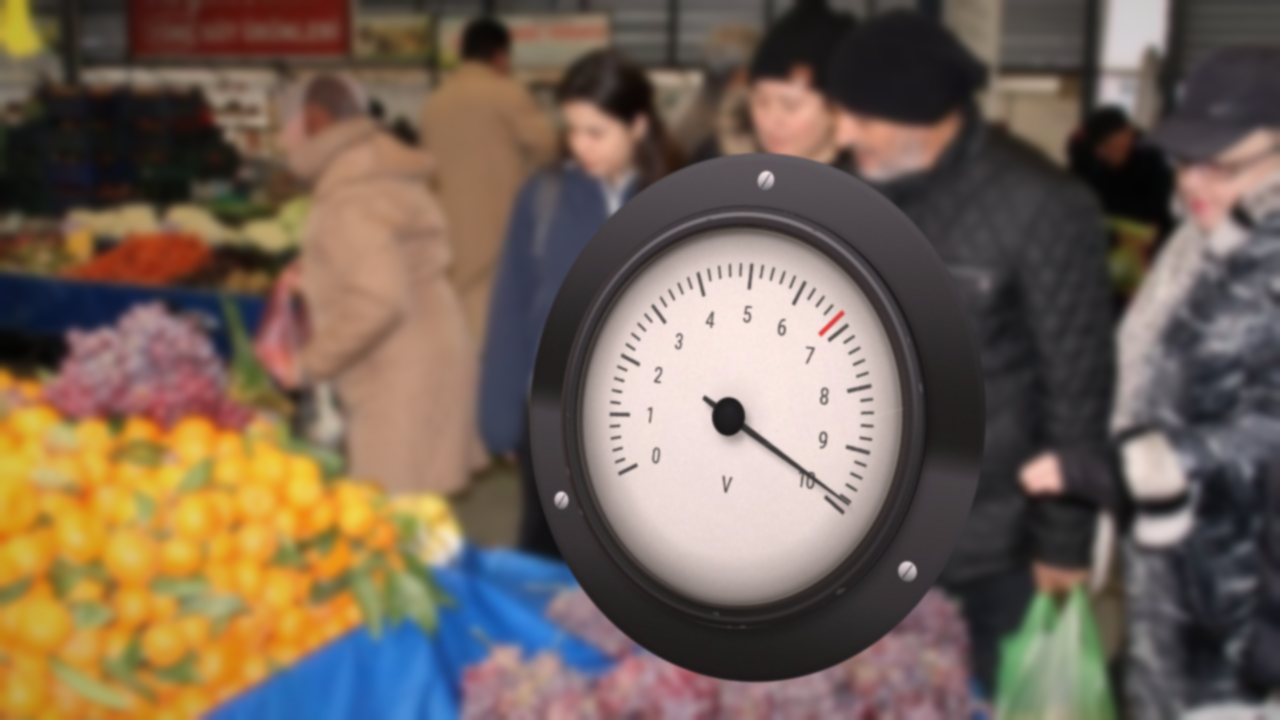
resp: 9.8,V
